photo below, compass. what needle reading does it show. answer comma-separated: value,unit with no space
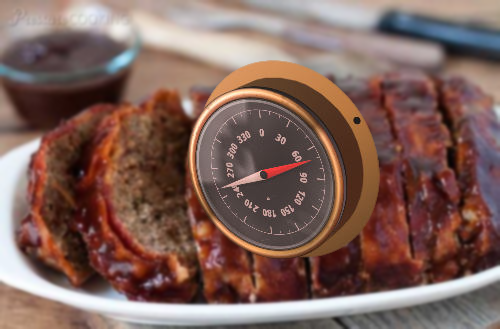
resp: 70,°
